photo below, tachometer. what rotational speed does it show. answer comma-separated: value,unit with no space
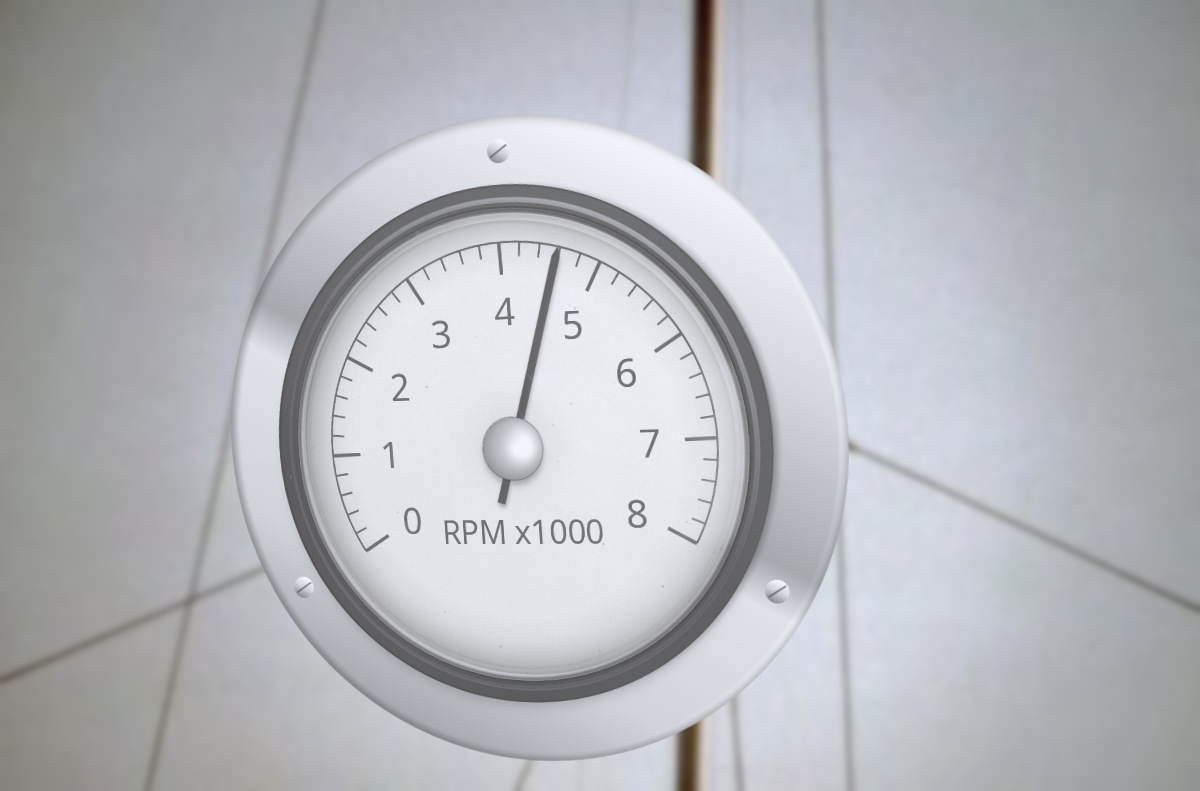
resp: 4600,rpm
